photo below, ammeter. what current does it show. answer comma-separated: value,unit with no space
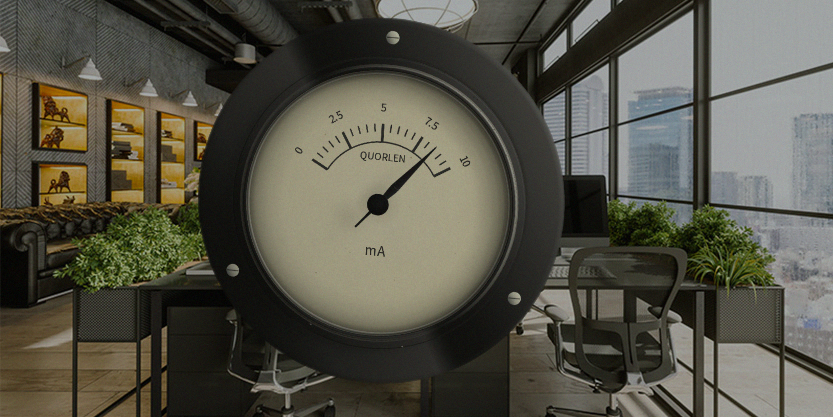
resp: 8.5,mA
